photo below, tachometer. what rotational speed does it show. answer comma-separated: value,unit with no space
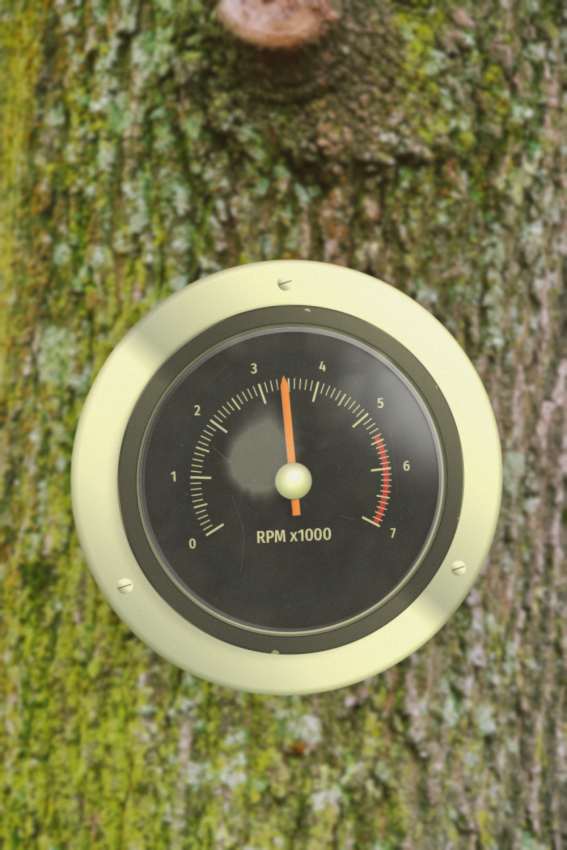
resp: 3400,rpm
